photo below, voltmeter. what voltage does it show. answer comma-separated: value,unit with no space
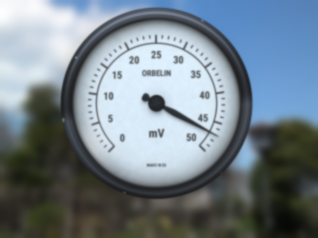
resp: 47,mV
